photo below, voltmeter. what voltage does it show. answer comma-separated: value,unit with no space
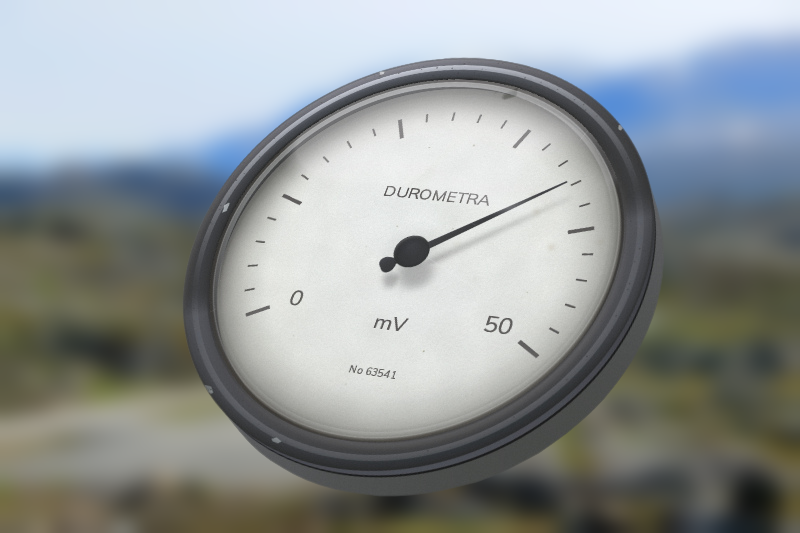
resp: 36,mV
